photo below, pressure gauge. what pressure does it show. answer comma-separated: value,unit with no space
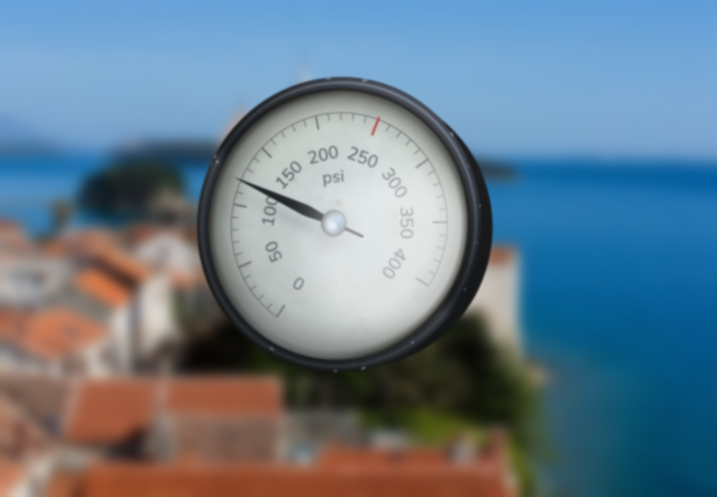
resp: 120,psi
